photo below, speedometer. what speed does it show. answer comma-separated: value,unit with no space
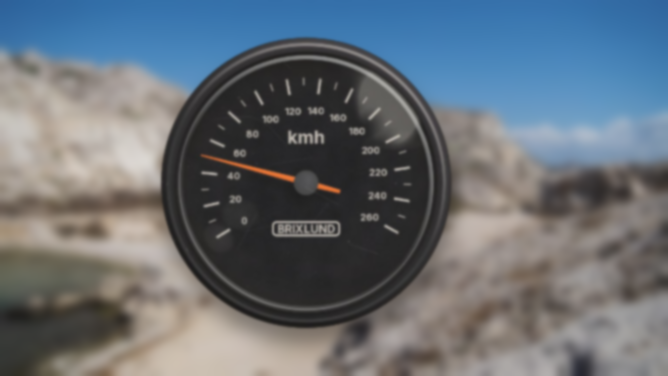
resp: 50,km/h
